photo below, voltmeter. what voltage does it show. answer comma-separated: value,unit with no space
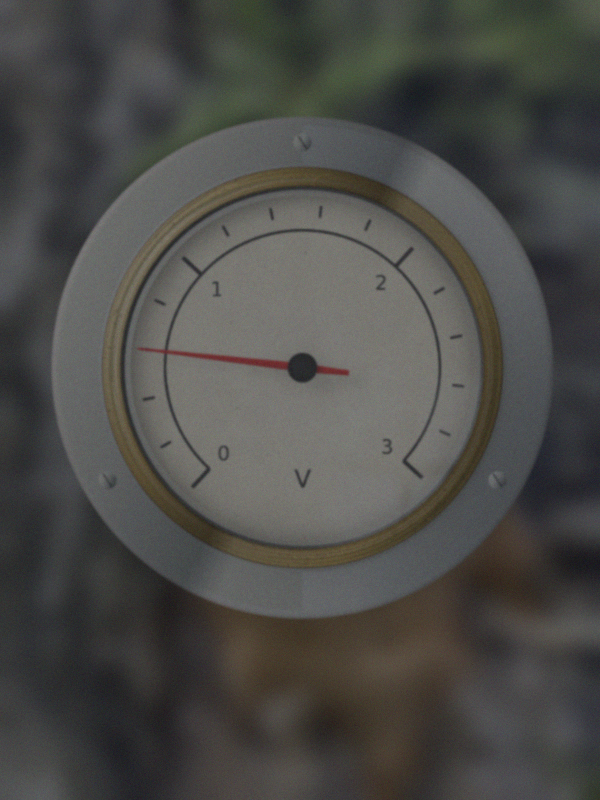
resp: 0.6,V
